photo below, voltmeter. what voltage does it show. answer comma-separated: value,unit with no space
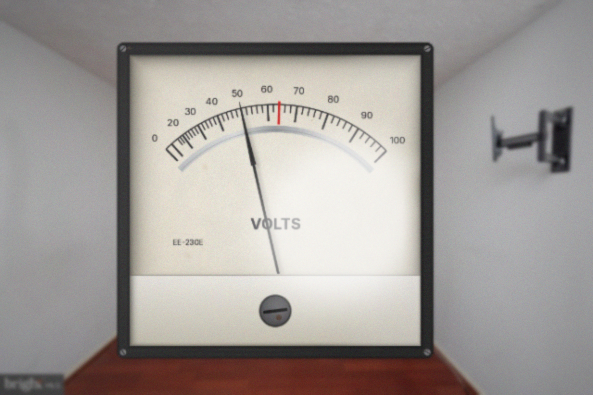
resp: 50,V
